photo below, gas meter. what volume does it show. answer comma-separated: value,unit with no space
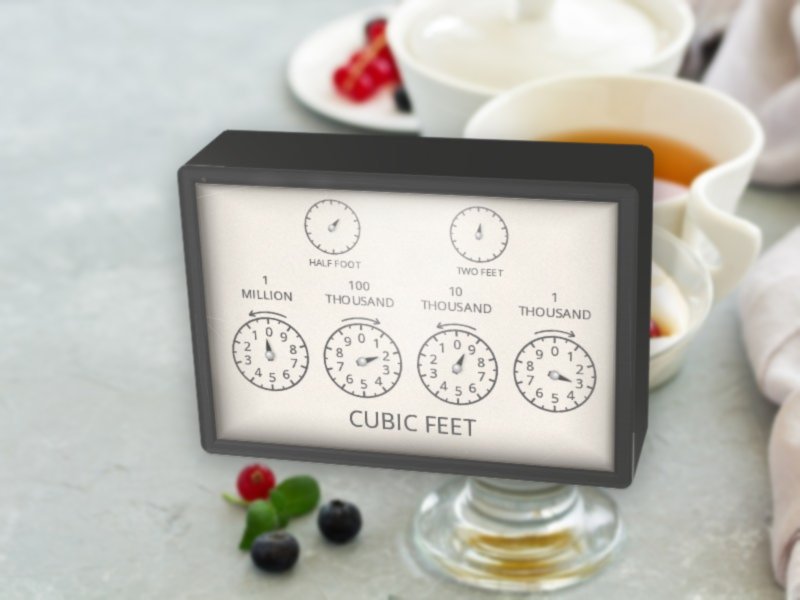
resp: 19300,ft³
